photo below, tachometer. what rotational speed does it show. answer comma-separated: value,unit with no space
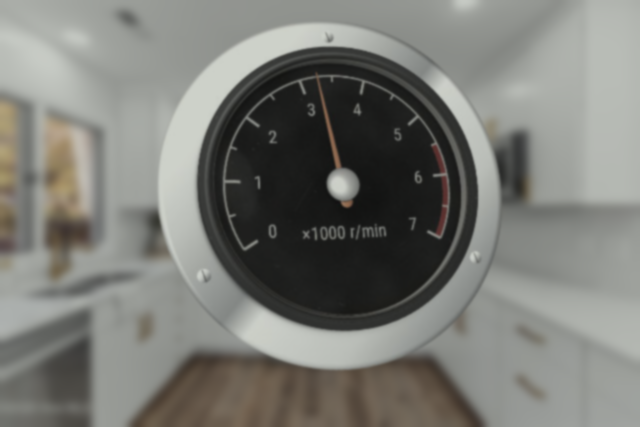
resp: 3250,rpm
